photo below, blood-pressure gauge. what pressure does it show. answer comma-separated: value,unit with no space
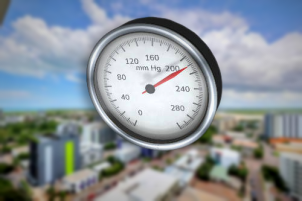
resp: 210,mmHg
